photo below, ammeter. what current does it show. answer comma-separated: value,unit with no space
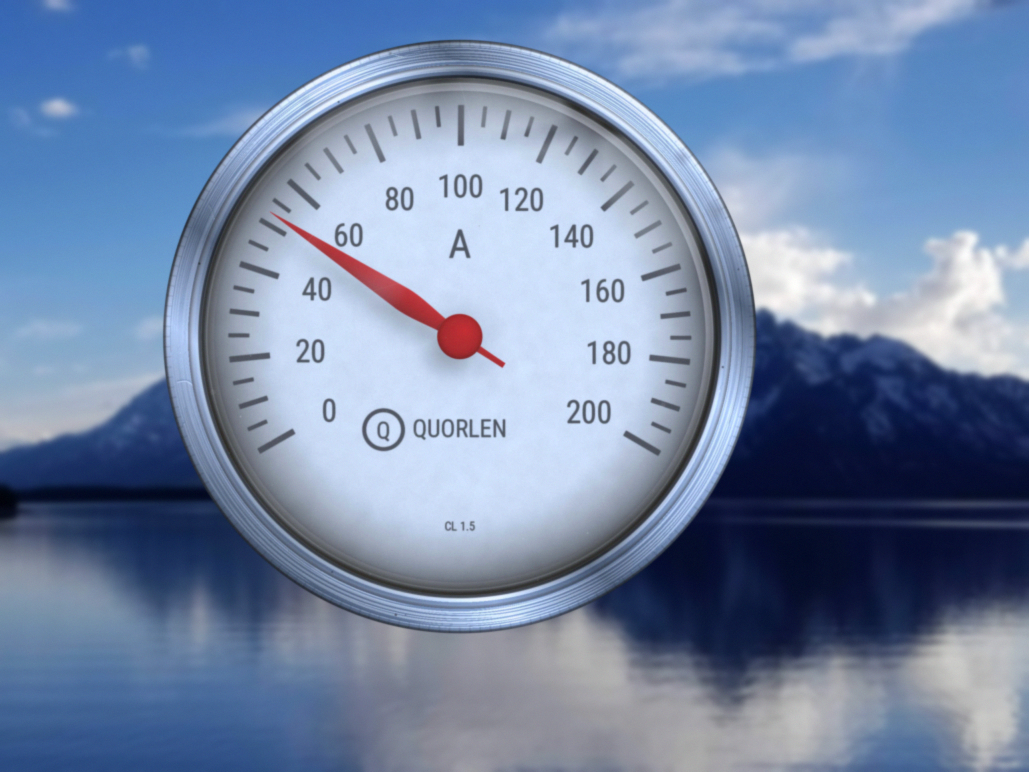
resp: 52.5,A
